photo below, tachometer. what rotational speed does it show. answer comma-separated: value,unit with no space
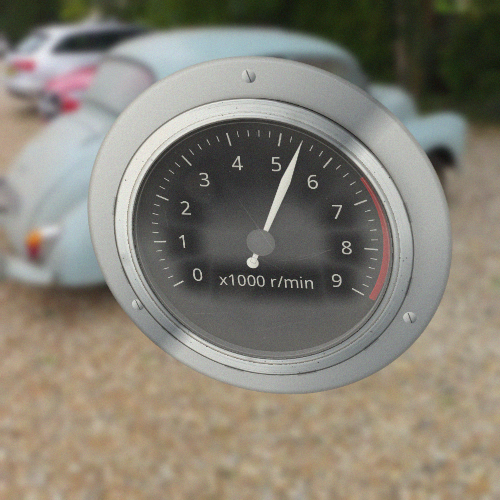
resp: 5400,rpm
